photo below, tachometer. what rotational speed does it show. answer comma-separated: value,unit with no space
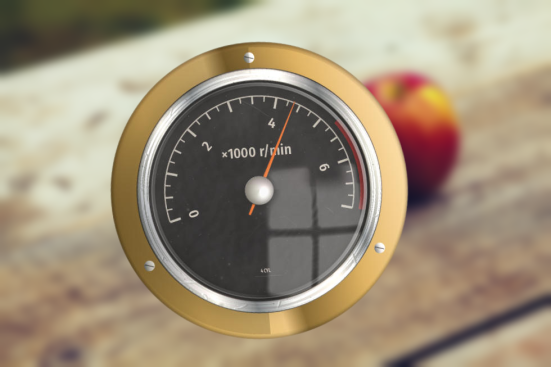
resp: 4375,rpm
